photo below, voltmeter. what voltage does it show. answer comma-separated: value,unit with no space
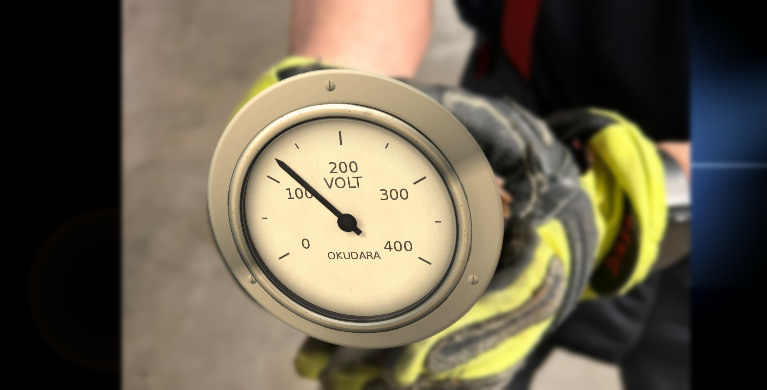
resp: 125,V
